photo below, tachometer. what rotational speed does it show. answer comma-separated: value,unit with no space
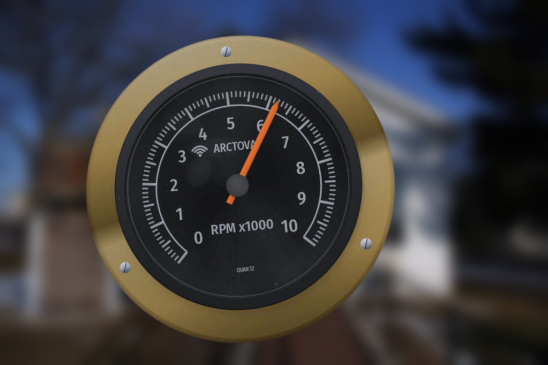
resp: 6200,rpm
